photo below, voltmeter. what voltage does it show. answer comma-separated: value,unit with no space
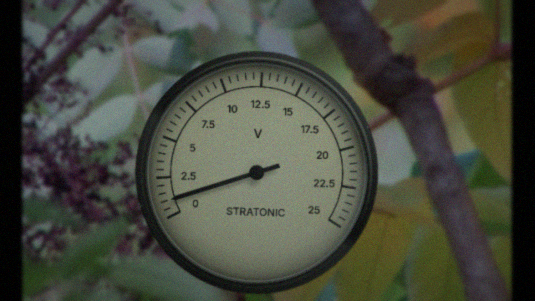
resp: 1,V
